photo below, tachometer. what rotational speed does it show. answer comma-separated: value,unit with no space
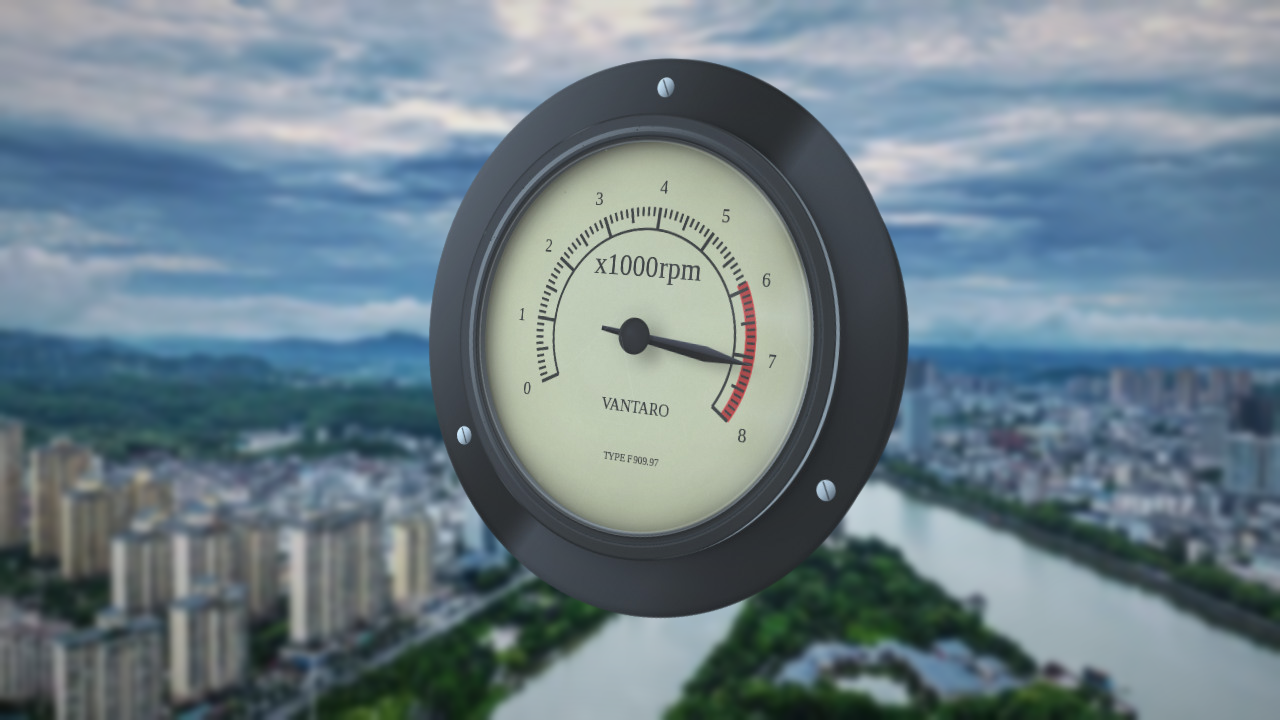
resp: 7100,rpm
